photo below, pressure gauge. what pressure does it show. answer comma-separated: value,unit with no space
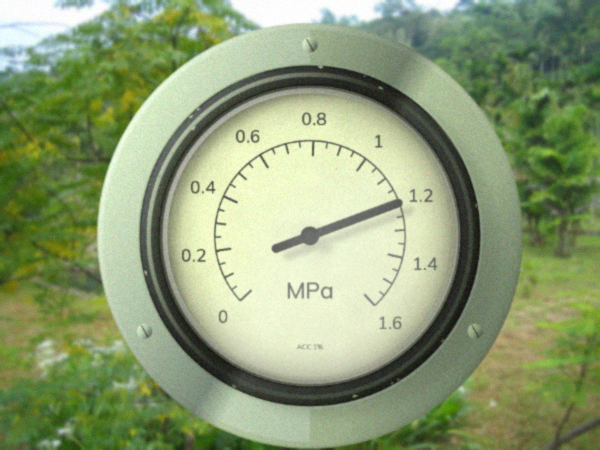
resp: 1.2,MPa
